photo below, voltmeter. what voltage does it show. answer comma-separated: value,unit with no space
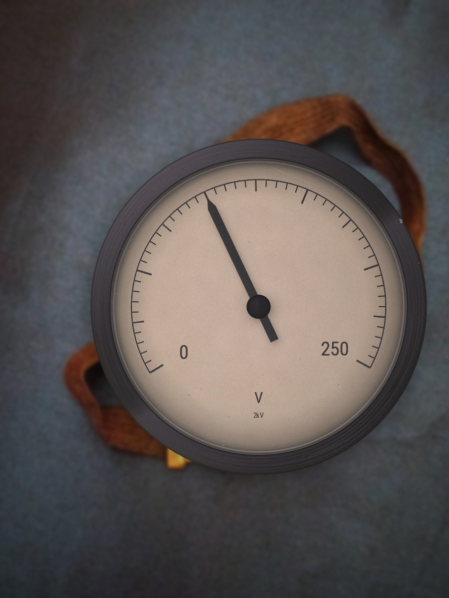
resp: 100,V
